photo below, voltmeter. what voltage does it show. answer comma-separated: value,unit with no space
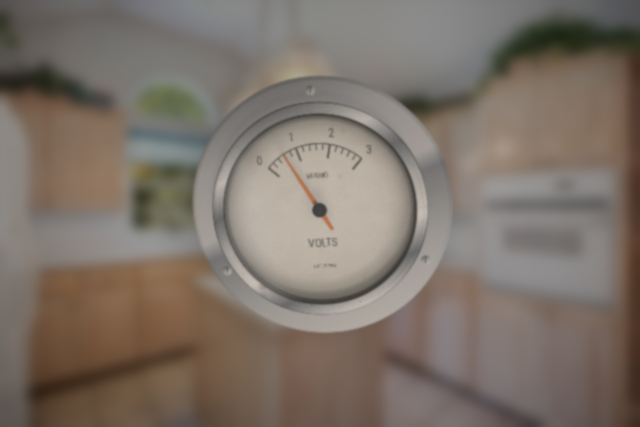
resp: 0.6,V
